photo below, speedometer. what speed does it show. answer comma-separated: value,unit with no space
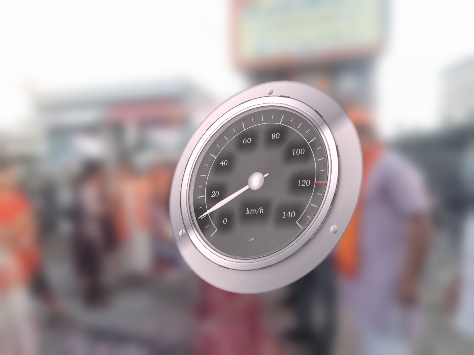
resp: 10,km/h
